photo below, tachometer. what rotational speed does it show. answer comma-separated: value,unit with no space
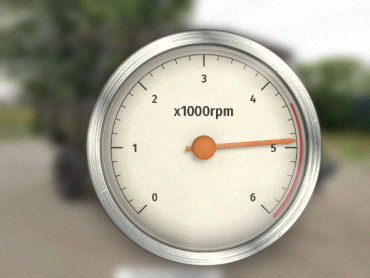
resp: 4900,rpm
